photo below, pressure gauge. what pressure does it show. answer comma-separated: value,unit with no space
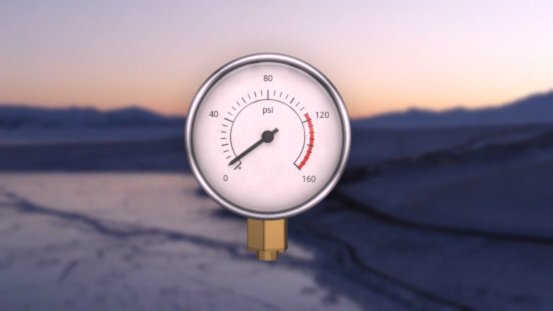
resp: 5,psi
